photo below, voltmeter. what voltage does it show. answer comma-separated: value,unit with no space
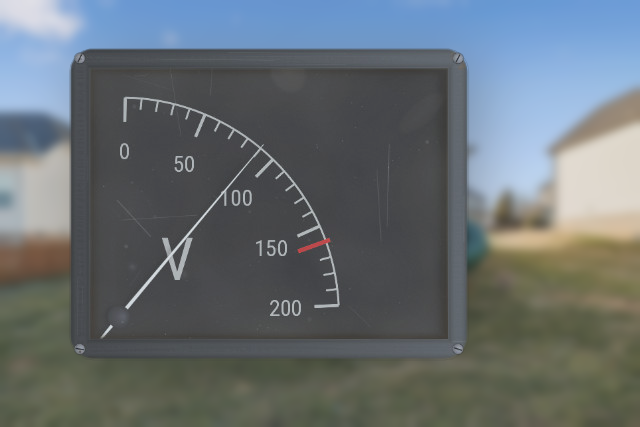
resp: 90,V
